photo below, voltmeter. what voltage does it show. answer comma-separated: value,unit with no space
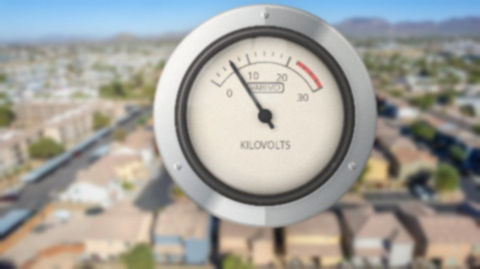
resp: 6,kV
